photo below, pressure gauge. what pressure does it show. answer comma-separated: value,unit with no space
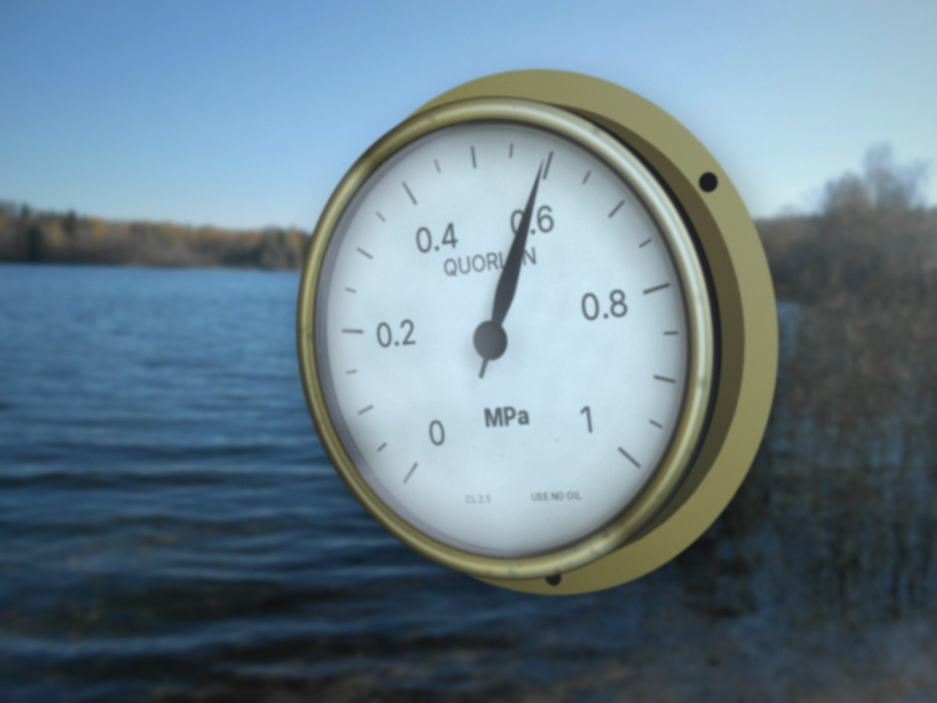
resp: 0.6,MPa
